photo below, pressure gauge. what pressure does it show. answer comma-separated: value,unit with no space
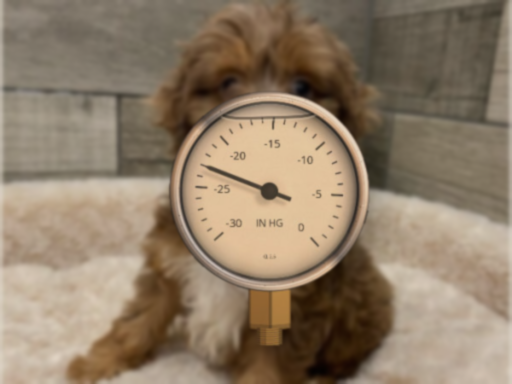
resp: -23,inHg
